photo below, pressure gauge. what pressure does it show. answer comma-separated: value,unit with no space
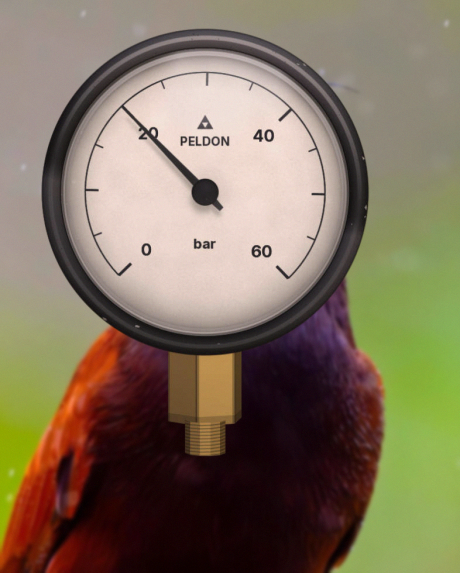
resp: 20,bar
